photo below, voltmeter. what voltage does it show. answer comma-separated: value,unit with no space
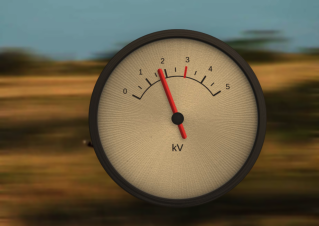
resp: 1.75,kV
